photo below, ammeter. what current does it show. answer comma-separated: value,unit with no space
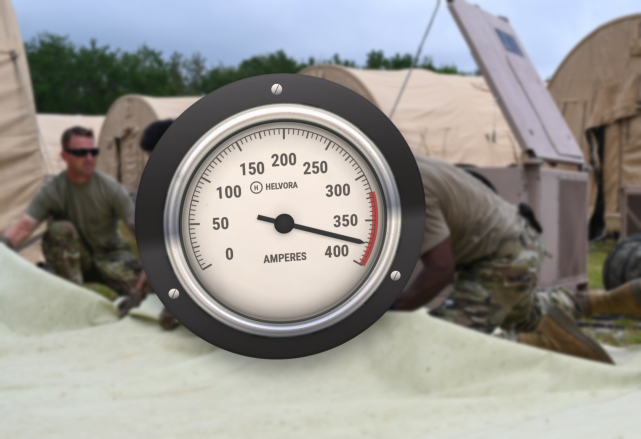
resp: 375,A
